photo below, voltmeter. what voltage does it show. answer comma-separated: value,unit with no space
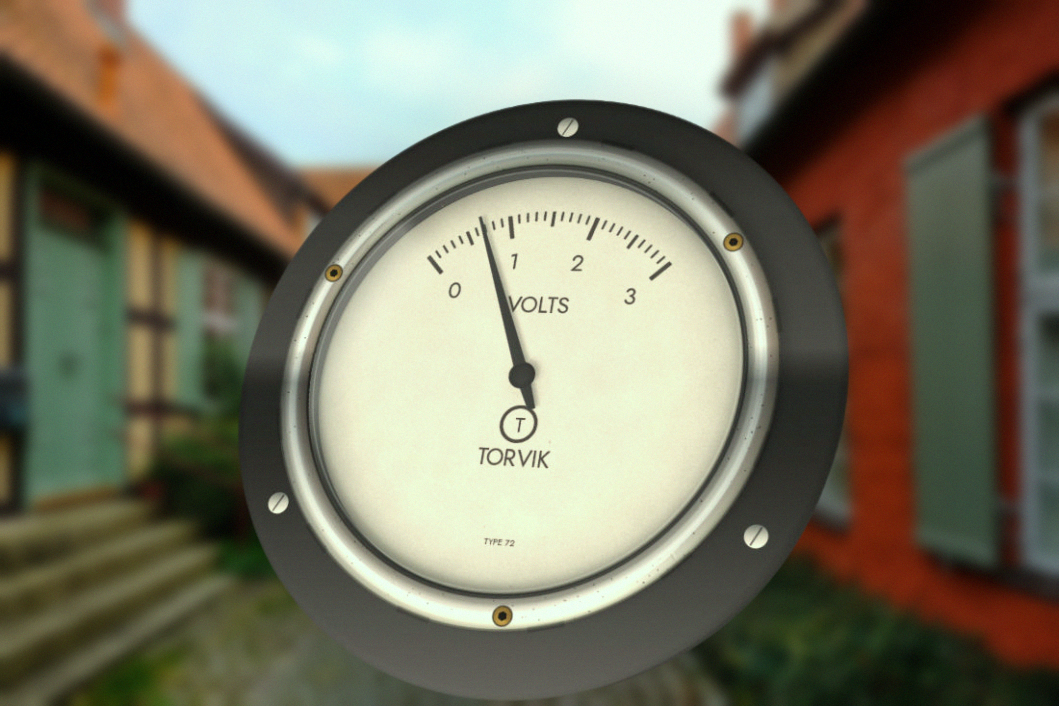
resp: 0.7,V
